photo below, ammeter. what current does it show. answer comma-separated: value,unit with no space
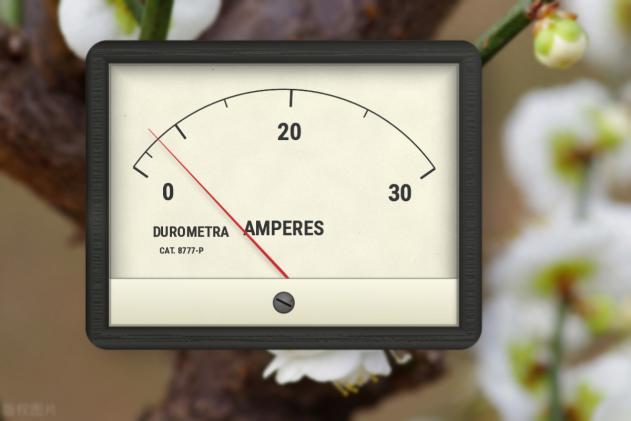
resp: 7.5,A
